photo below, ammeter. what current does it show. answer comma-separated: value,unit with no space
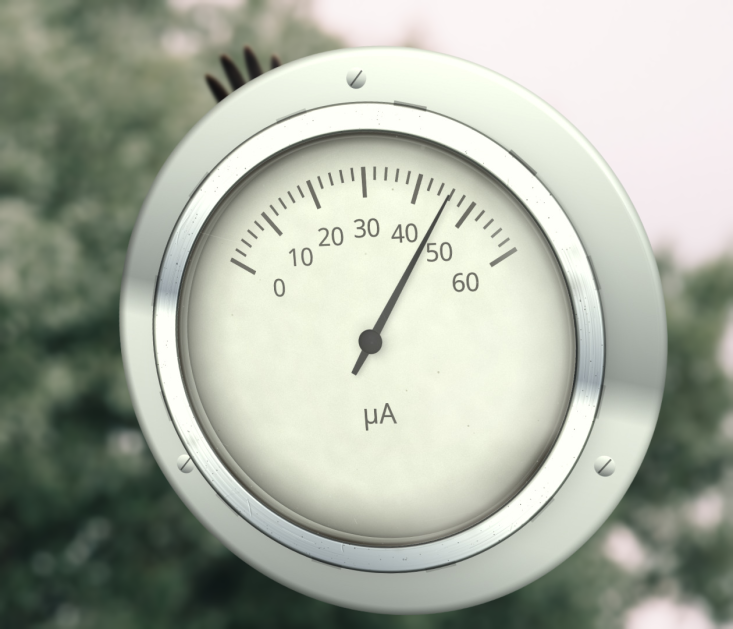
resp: 46,µA
